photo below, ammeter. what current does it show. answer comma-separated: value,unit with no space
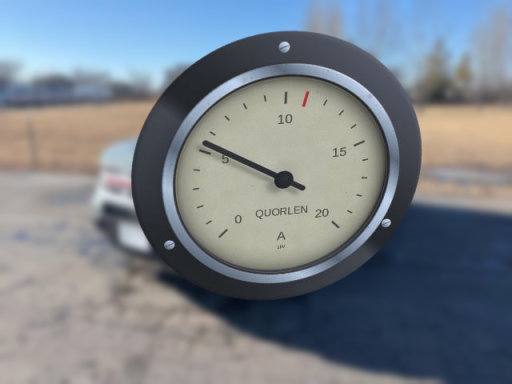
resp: 5.5,A
